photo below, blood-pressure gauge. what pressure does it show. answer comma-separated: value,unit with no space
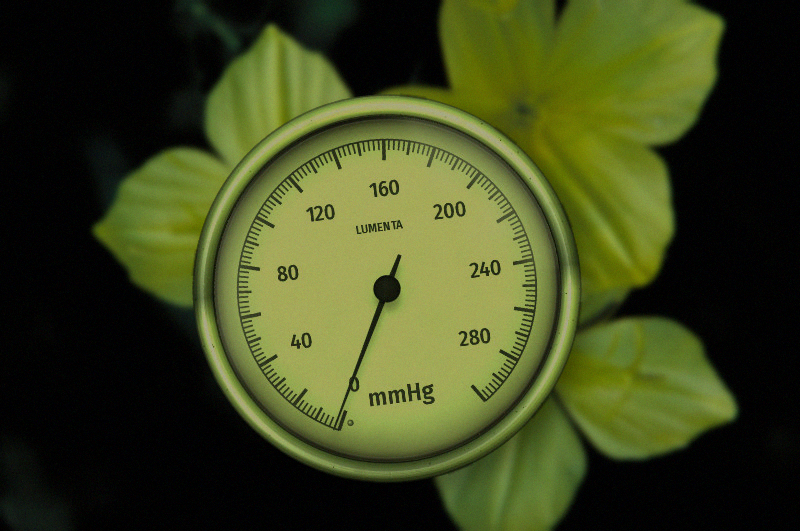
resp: 2,mmHg
